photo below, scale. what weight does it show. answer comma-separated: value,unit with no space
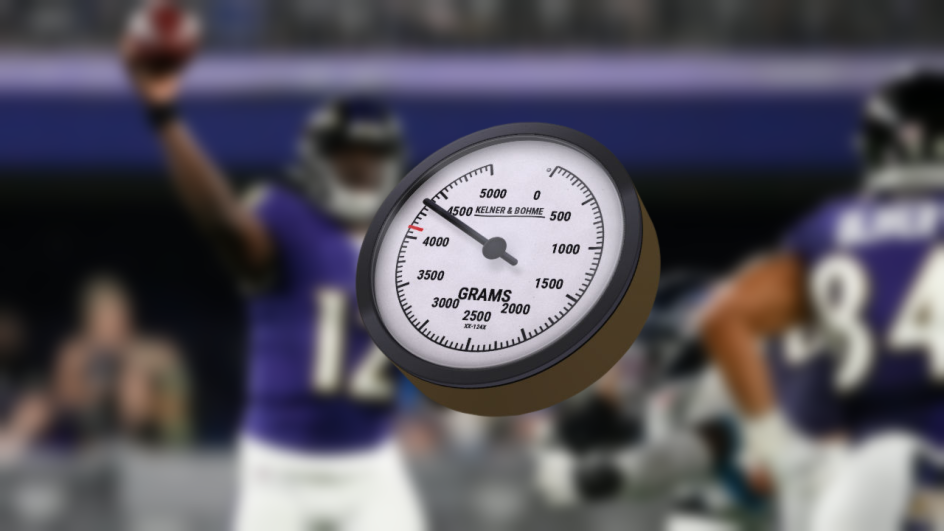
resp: 4350,g
